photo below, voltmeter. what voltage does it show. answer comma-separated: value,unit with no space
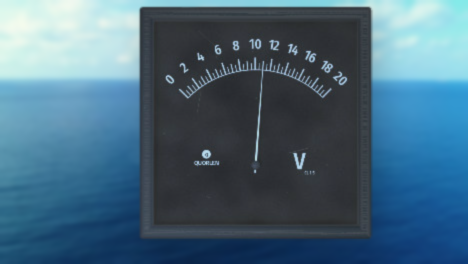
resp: 11,V
